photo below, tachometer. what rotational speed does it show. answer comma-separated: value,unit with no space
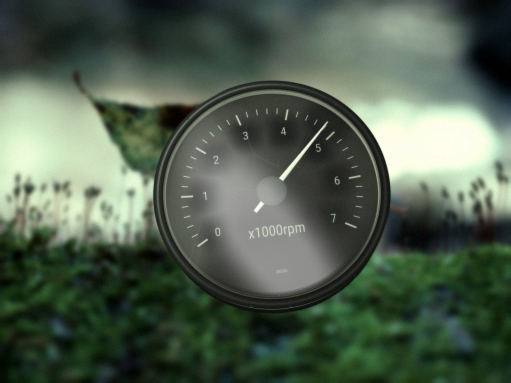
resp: 4800,rpm
